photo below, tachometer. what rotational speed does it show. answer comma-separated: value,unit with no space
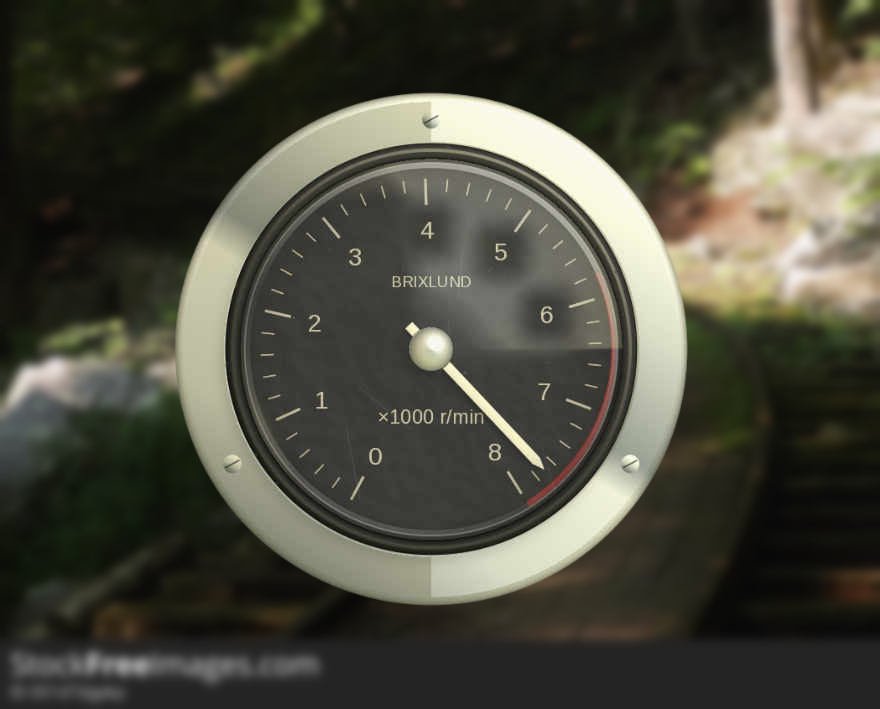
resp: 7700,rpm
